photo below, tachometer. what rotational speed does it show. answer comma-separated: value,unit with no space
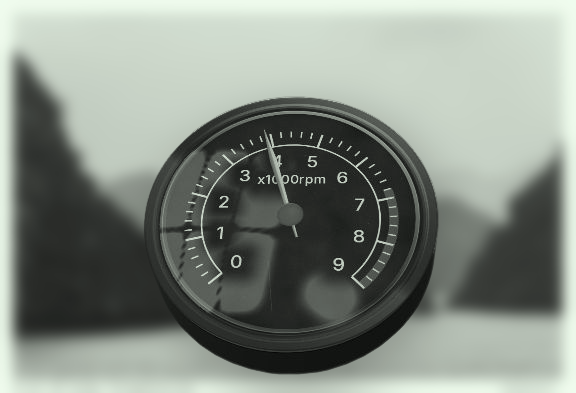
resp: 3900,rpm
